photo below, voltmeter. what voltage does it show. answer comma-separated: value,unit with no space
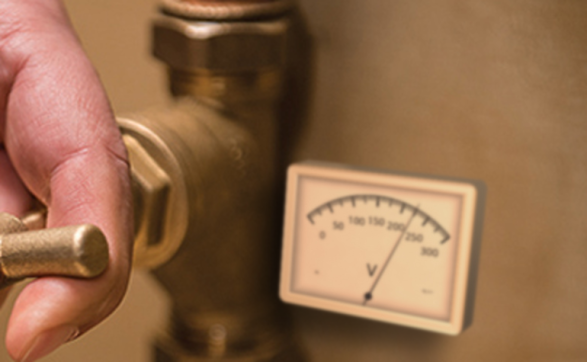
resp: 225,V
